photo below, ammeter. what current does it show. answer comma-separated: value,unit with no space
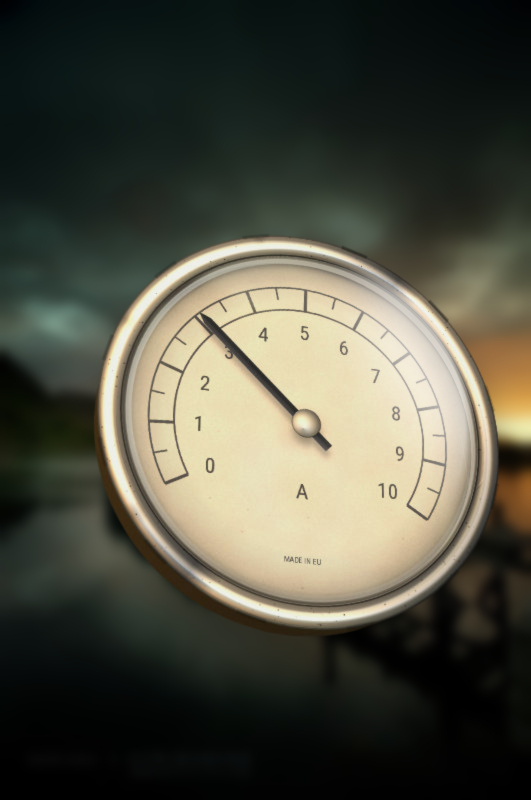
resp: 3,A
